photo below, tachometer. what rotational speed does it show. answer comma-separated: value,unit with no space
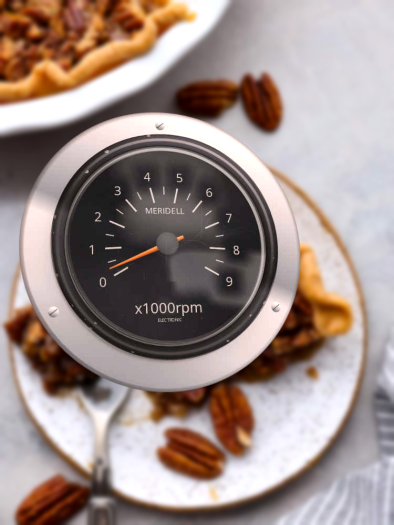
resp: 250,rpm
